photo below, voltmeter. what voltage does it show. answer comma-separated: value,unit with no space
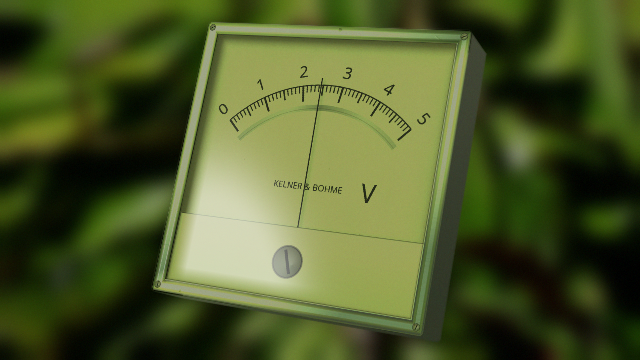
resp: 2.5,V
